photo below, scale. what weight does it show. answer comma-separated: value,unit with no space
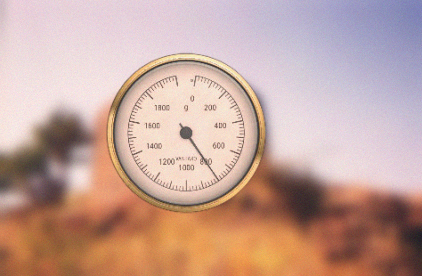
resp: 800,g
